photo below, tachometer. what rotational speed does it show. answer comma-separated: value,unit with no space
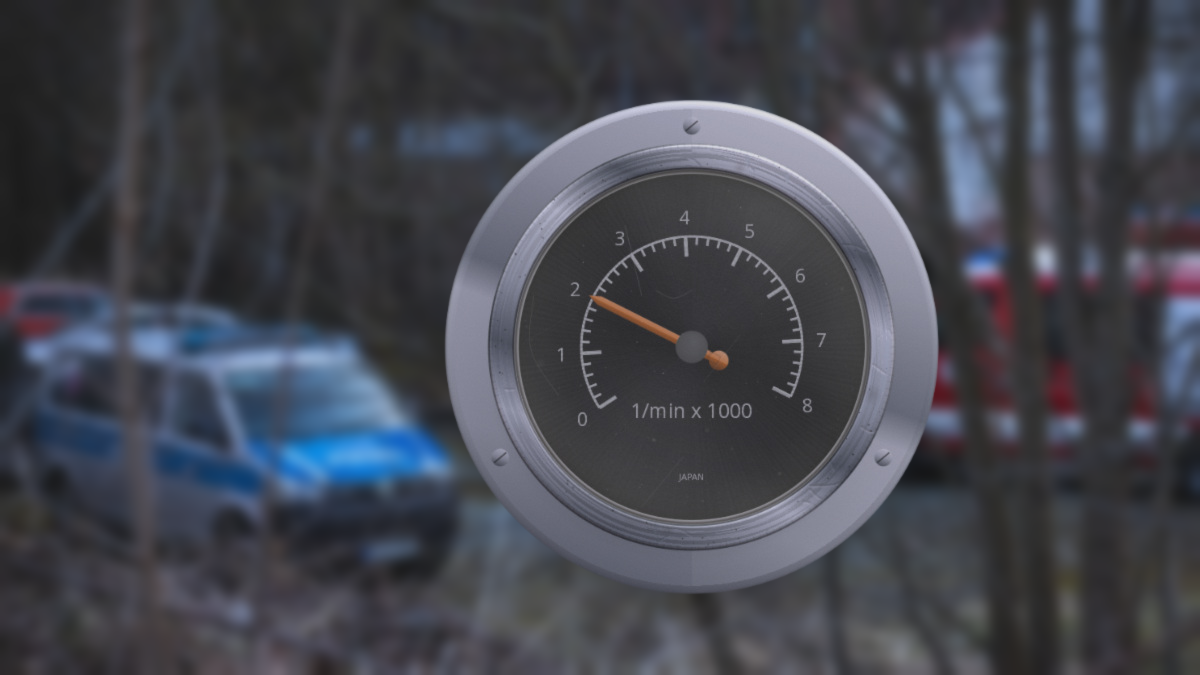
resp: 2000,rpm
